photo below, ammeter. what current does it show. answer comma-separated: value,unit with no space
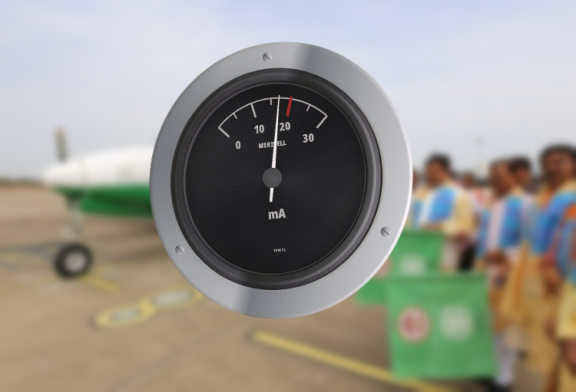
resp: 17.5,mA
